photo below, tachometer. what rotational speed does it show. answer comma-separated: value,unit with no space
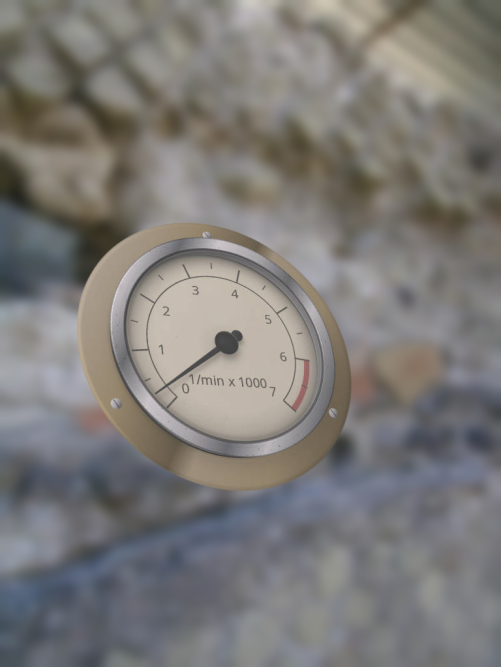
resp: 250,rpm
